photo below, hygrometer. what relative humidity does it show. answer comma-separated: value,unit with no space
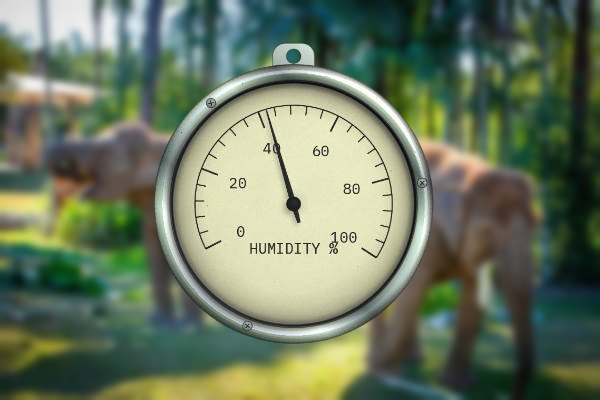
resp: 42,%
